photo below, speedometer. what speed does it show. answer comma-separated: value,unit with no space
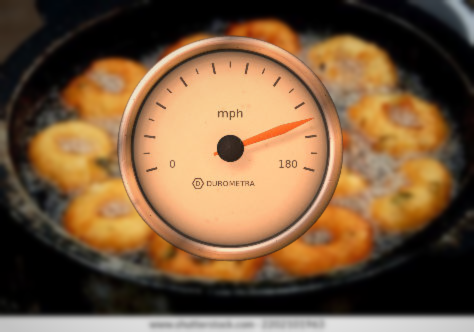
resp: 150,mph
